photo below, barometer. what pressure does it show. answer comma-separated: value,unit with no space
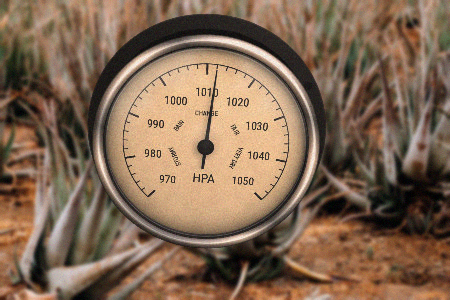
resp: 1012,hPa
